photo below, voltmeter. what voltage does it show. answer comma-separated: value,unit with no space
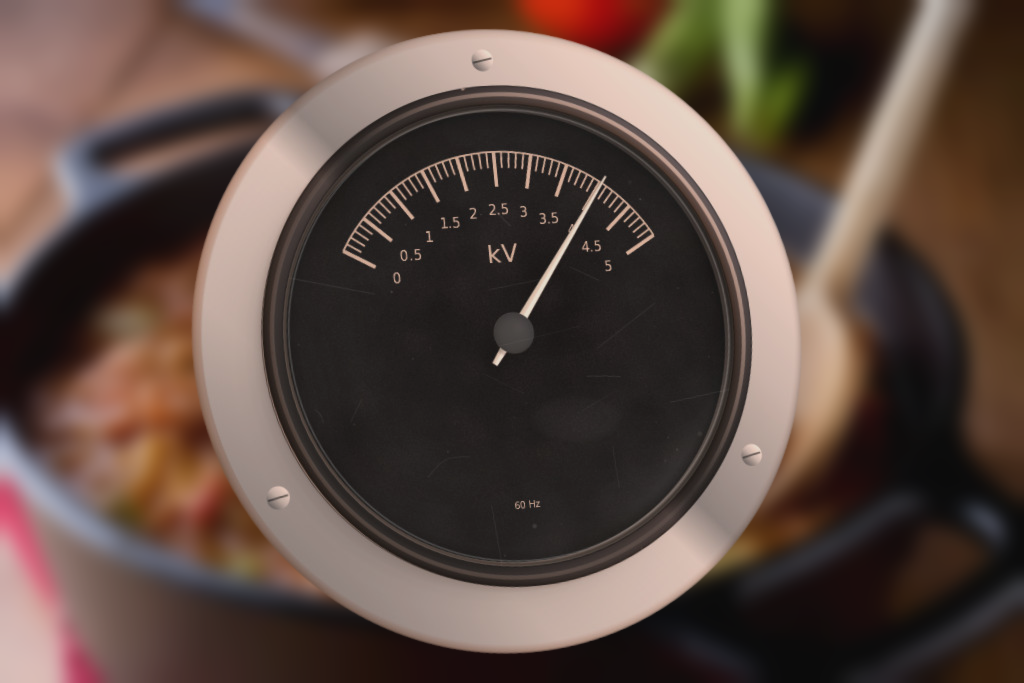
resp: 4,kV
